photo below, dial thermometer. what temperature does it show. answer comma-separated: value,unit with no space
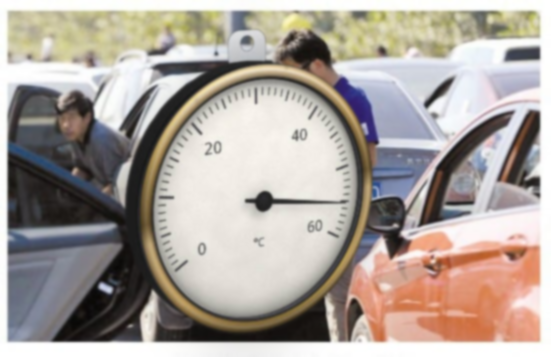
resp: 55,°C
